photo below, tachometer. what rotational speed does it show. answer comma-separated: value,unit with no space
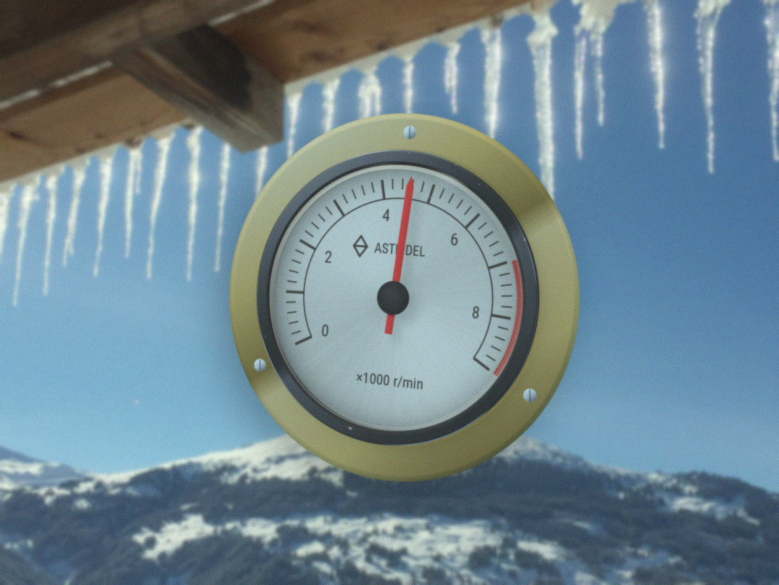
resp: 4600,rpm
